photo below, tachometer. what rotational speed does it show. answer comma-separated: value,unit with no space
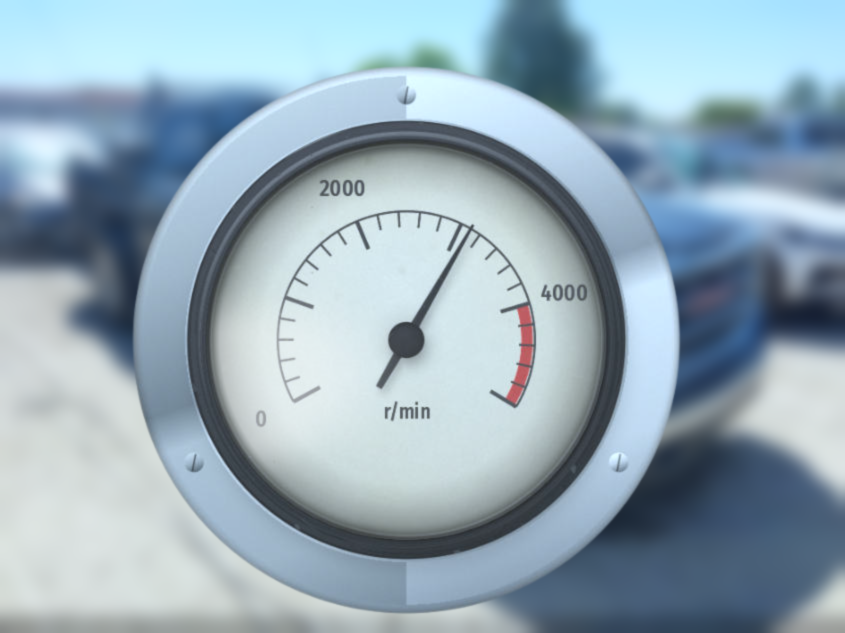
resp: 3100,rpm
